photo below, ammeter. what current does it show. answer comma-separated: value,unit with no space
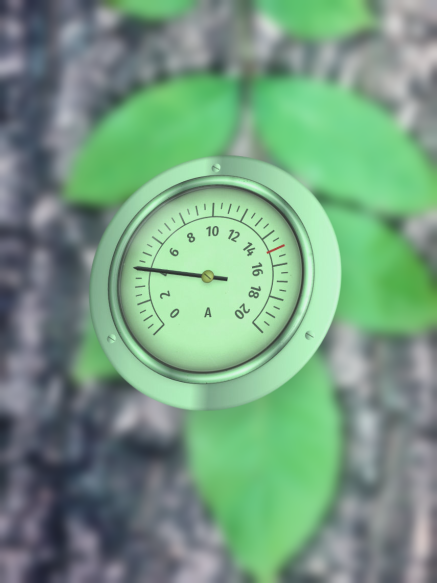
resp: 4,A
